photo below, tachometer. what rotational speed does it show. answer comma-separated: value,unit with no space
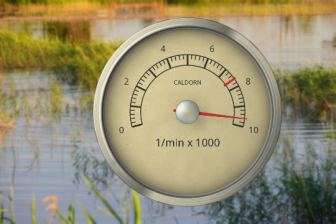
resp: 9600,rpm
